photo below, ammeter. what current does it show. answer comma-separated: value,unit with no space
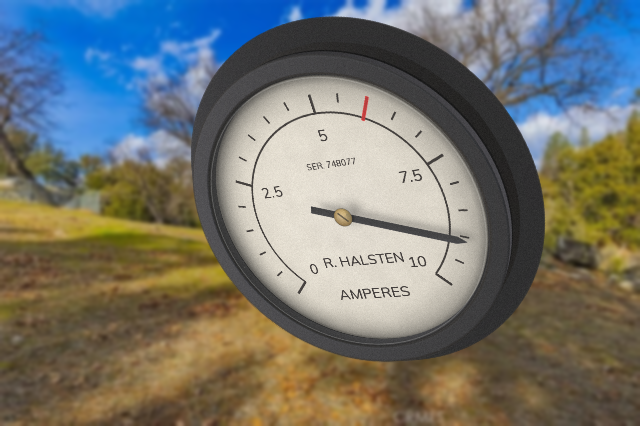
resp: 9,A
